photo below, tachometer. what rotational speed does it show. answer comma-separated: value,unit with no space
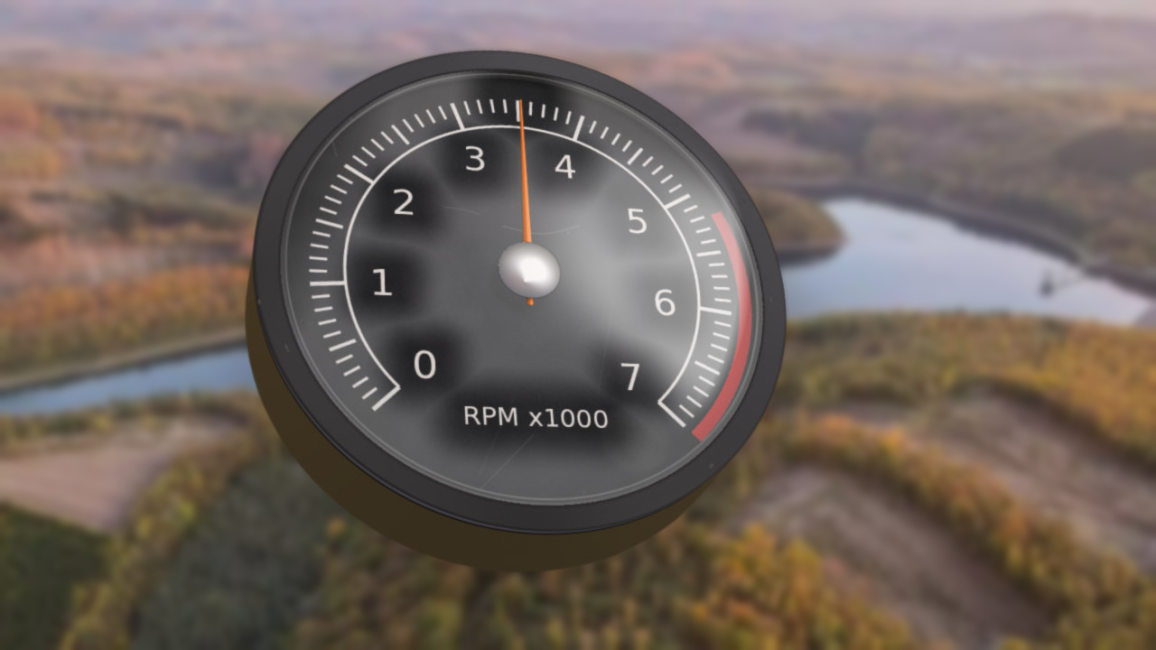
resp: 3500,rpm
